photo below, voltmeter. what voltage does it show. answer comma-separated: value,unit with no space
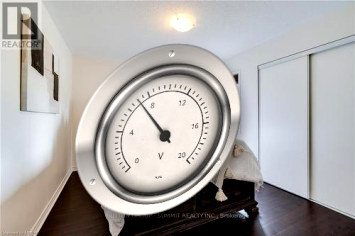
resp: 7,V
